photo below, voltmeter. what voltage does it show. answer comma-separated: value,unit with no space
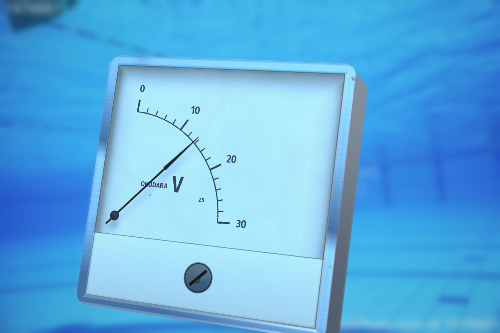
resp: 14,V
